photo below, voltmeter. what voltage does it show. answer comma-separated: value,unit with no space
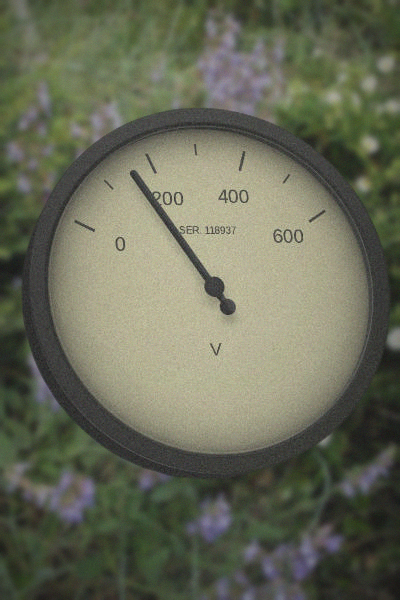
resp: 150,V
